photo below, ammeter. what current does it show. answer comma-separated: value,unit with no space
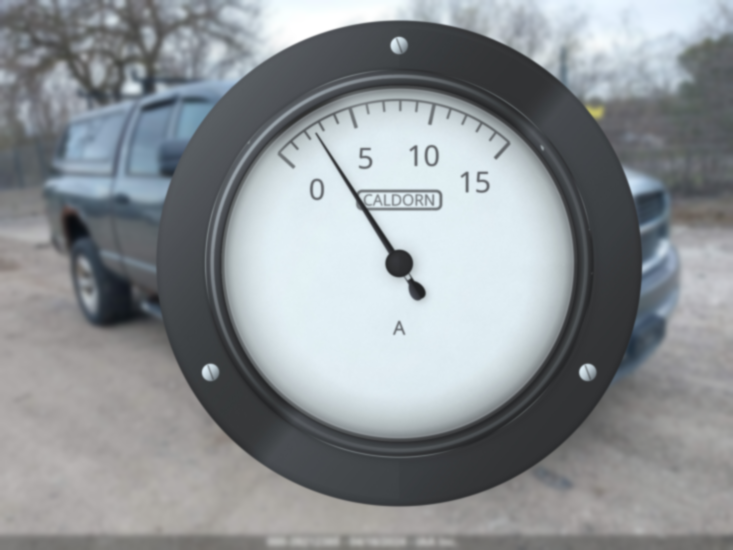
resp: 2.5,A
